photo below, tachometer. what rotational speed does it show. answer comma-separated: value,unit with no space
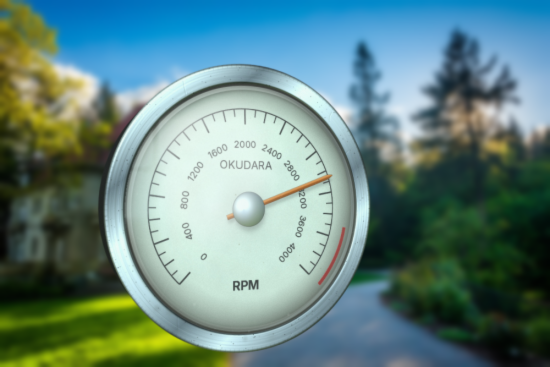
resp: 3050,rpm
